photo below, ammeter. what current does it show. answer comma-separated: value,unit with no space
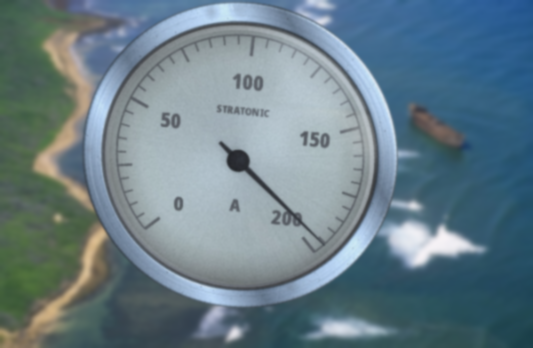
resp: 195,A
